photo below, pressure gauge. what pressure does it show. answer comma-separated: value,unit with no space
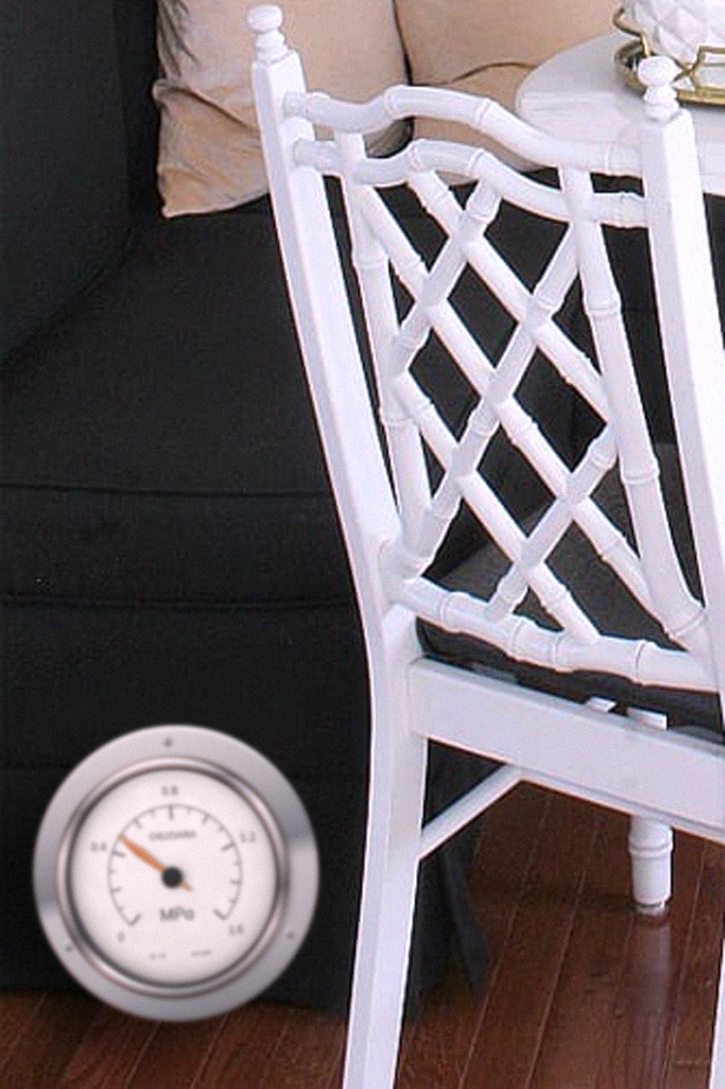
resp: 0.5,MPa
